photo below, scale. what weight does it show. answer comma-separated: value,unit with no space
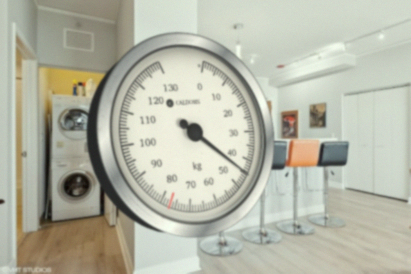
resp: 45,kg
